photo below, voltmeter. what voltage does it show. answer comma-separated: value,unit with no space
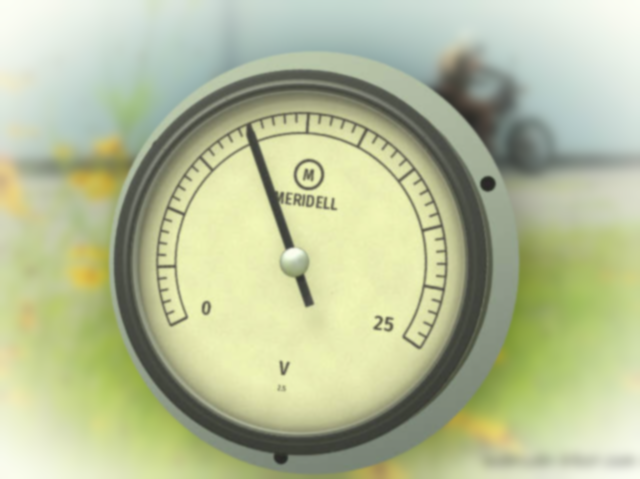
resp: 10,V
